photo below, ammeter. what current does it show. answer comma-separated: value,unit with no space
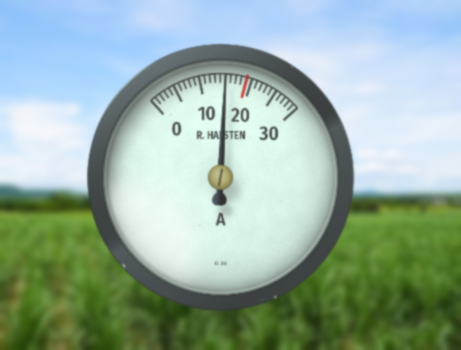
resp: 15,A
